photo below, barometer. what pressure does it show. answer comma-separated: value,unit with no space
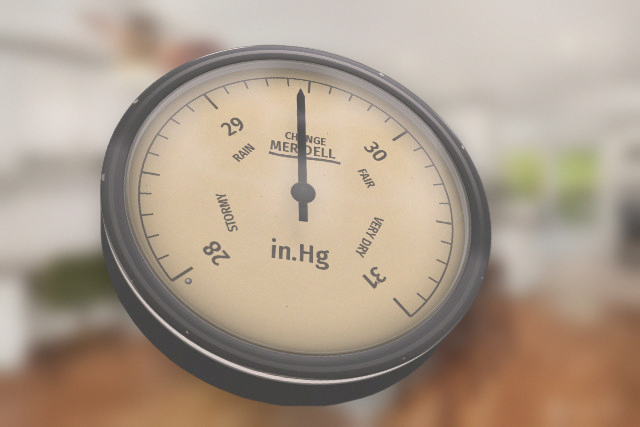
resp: 29.45,inHg
